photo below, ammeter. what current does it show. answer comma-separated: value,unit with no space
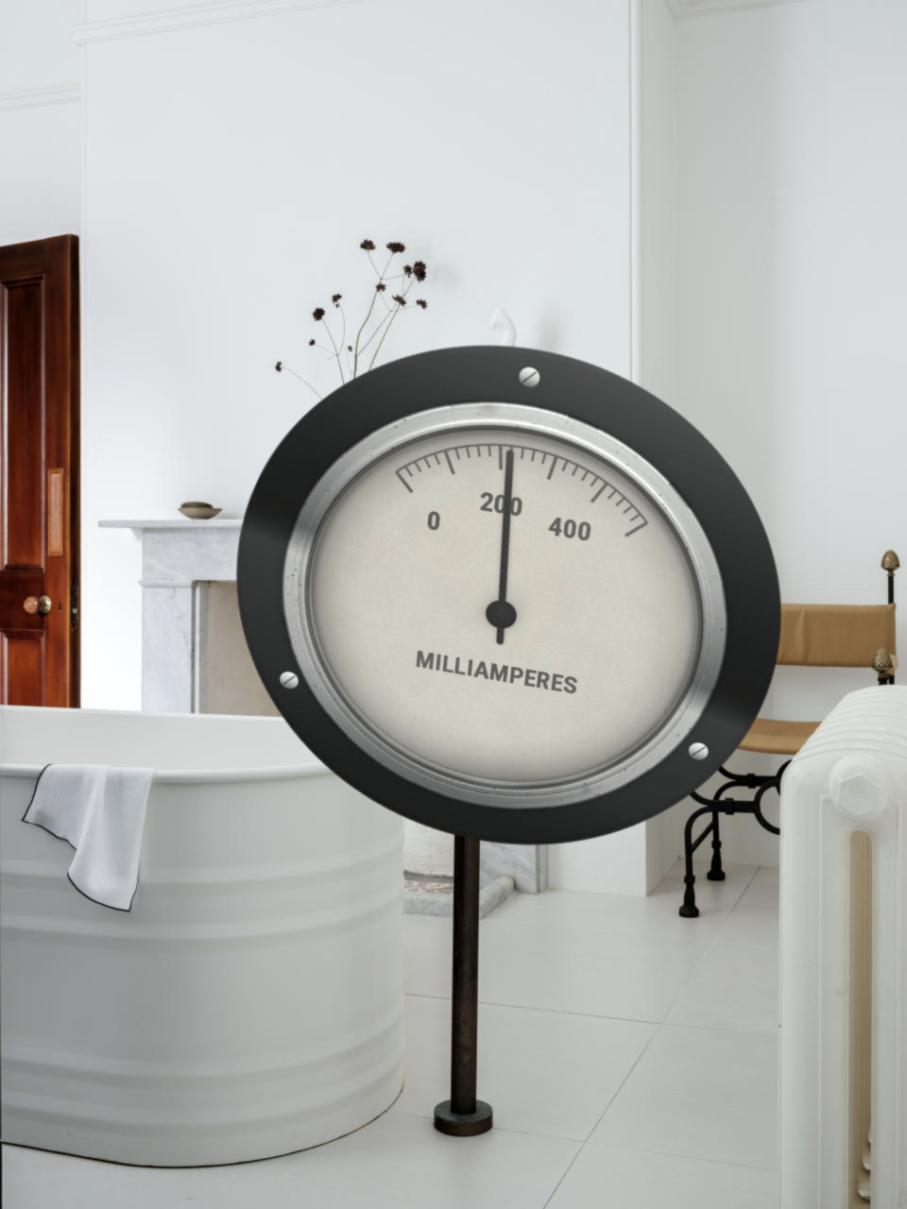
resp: 220,mA
